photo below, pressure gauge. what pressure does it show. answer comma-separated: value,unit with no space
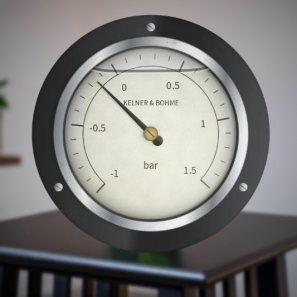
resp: -0.15,bar
